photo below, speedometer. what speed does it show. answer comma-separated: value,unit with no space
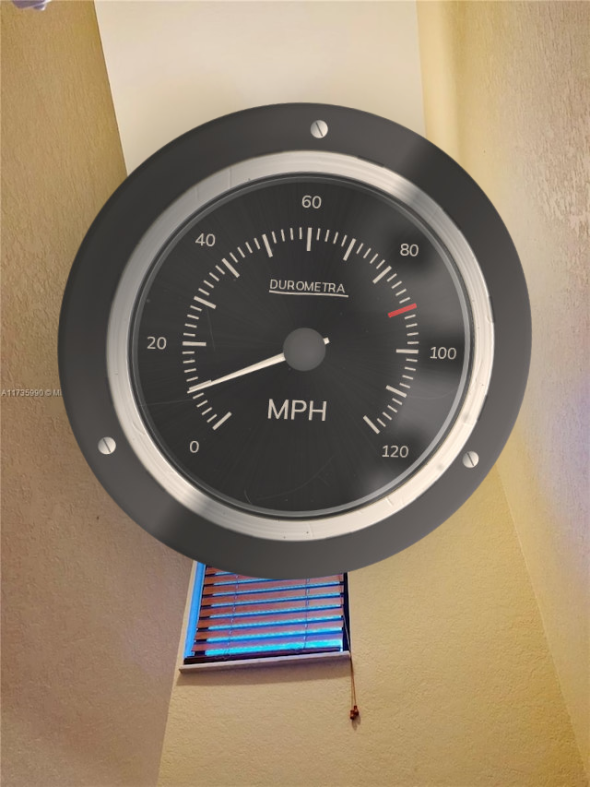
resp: 10,mph
